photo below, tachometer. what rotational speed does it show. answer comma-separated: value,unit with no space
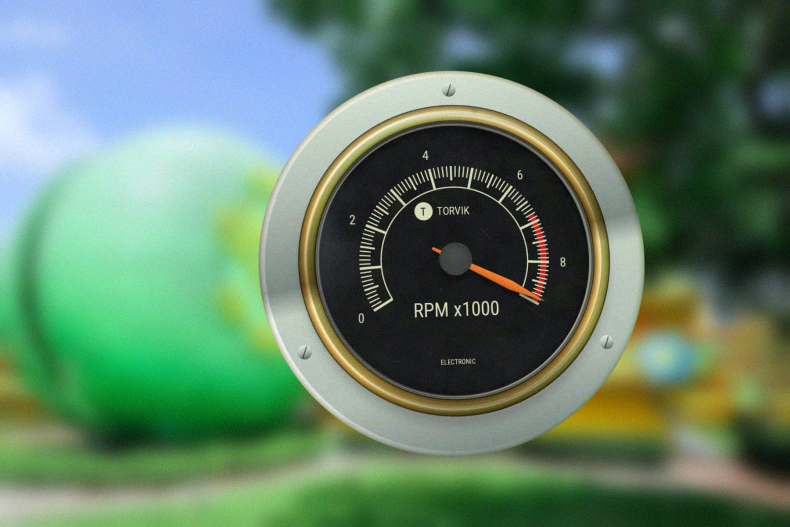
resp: 8900,rpm
